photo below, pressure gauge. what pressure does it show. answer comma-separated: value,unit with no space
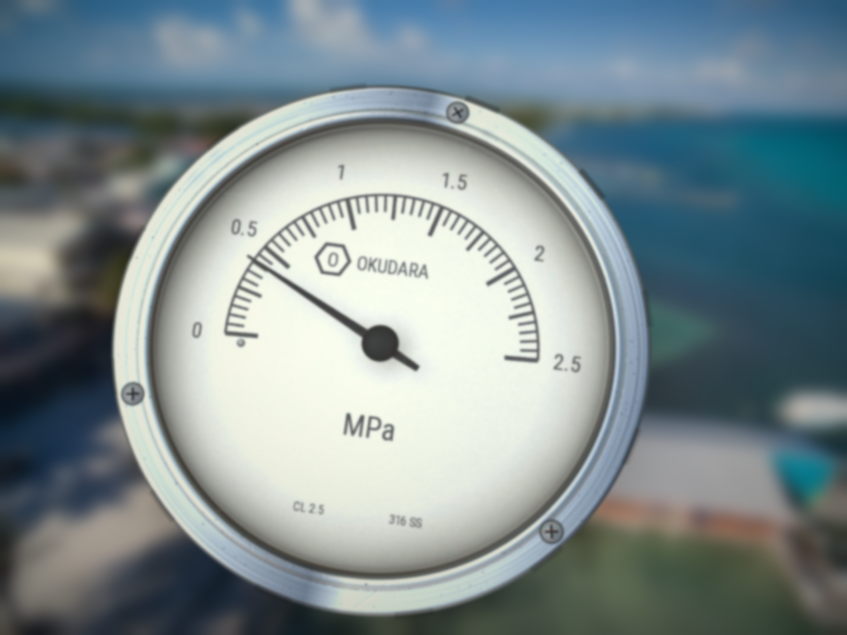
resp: 0.4,MPa
